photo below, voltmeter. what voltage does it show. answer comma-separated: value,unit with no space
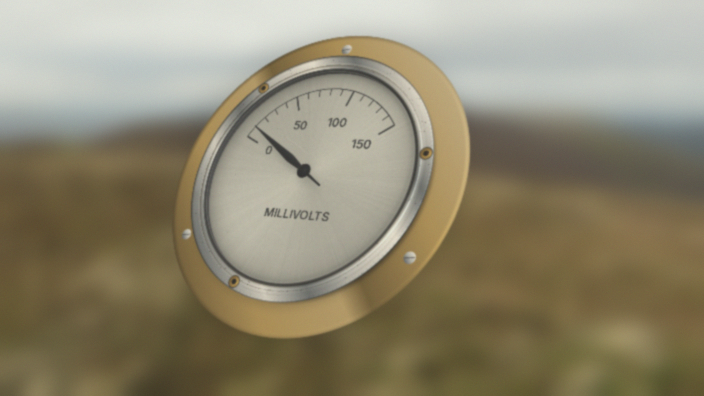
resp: 10,mV
